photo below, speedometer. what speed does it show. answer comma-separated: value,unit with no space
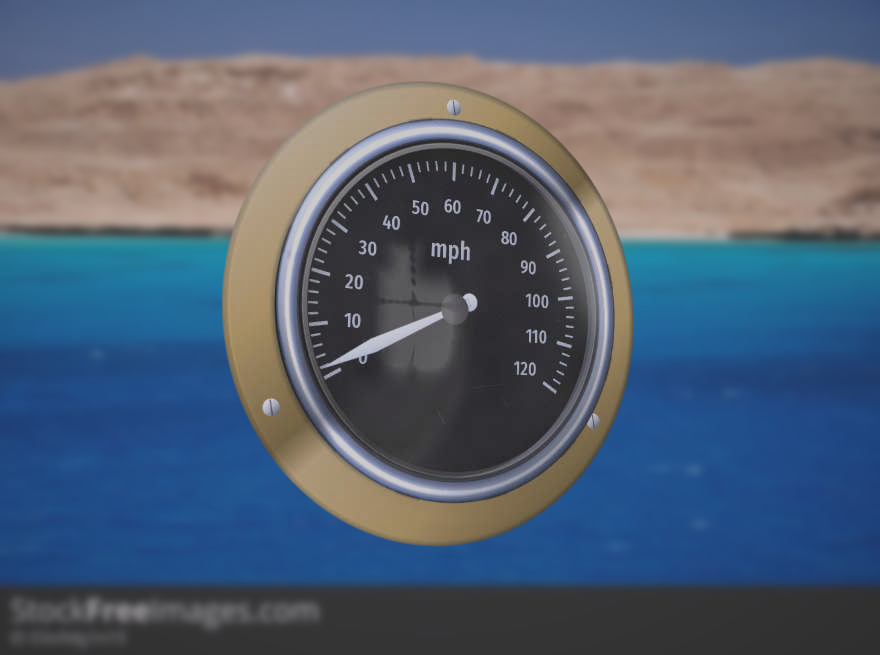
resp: 2,mph
